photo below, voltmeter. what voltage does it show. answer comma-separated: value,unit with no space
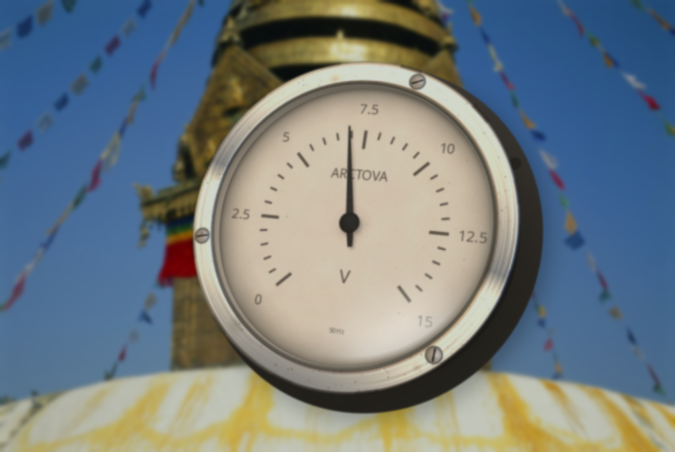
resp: 7,V
